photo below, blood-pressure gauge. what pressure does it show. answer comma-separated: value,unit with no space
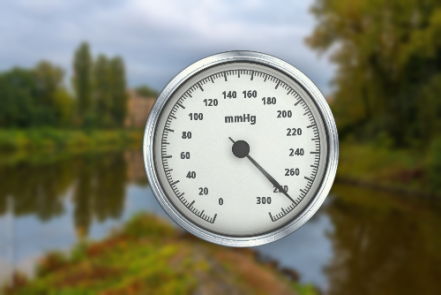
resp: 280,mmHg
